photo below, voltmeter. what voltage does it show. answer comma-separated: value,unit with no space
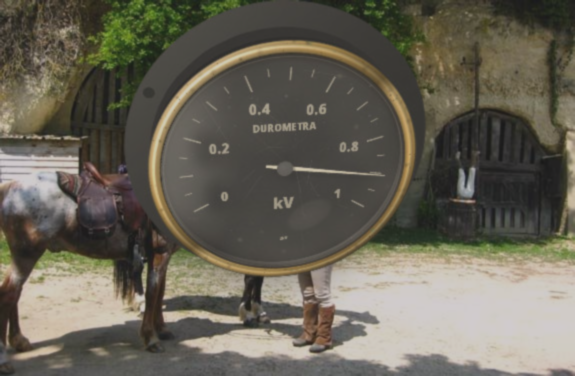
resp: 0.9,kV
